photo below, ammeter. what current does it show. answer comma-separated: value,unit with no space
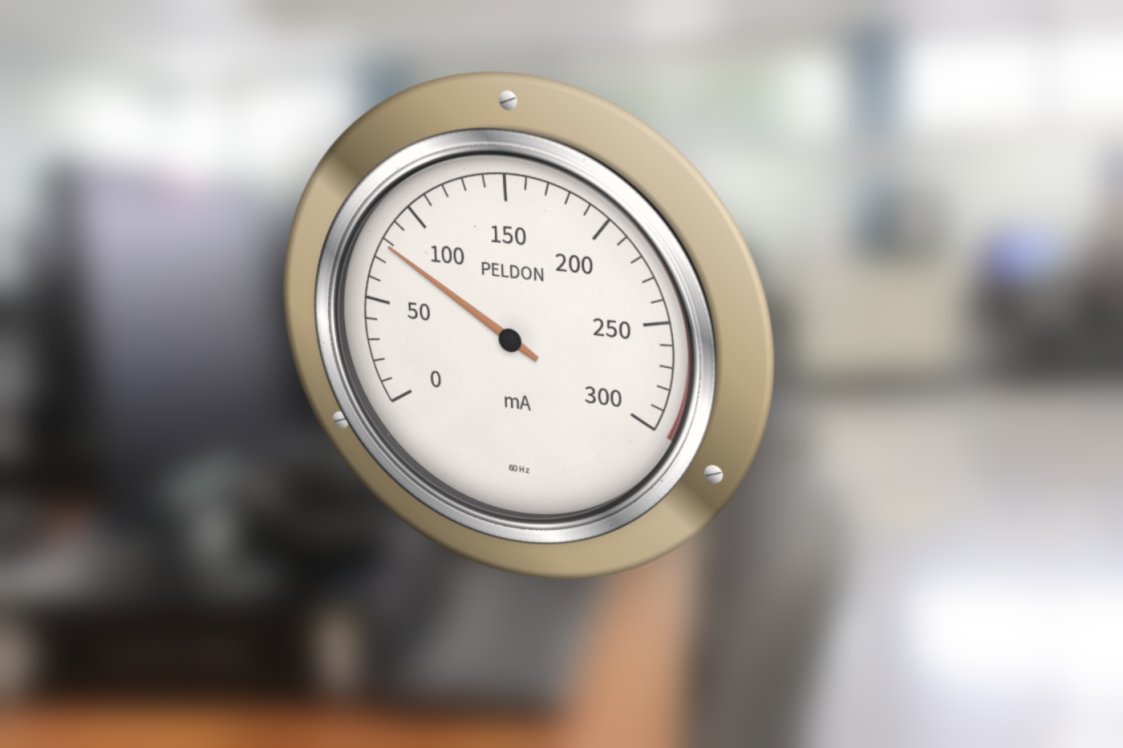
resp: 80,mA
